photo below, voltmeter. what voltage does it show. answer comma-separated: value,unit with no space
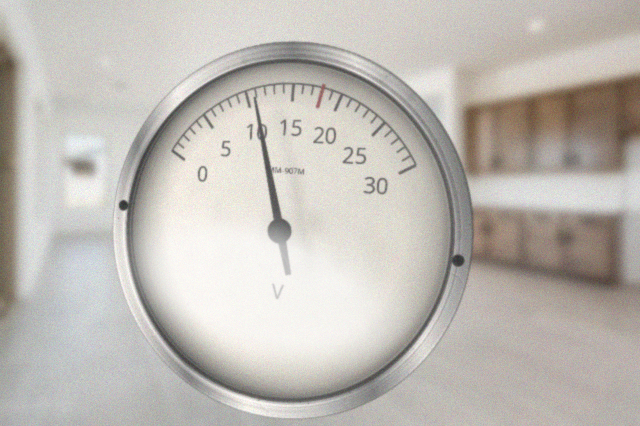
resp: 11,V
